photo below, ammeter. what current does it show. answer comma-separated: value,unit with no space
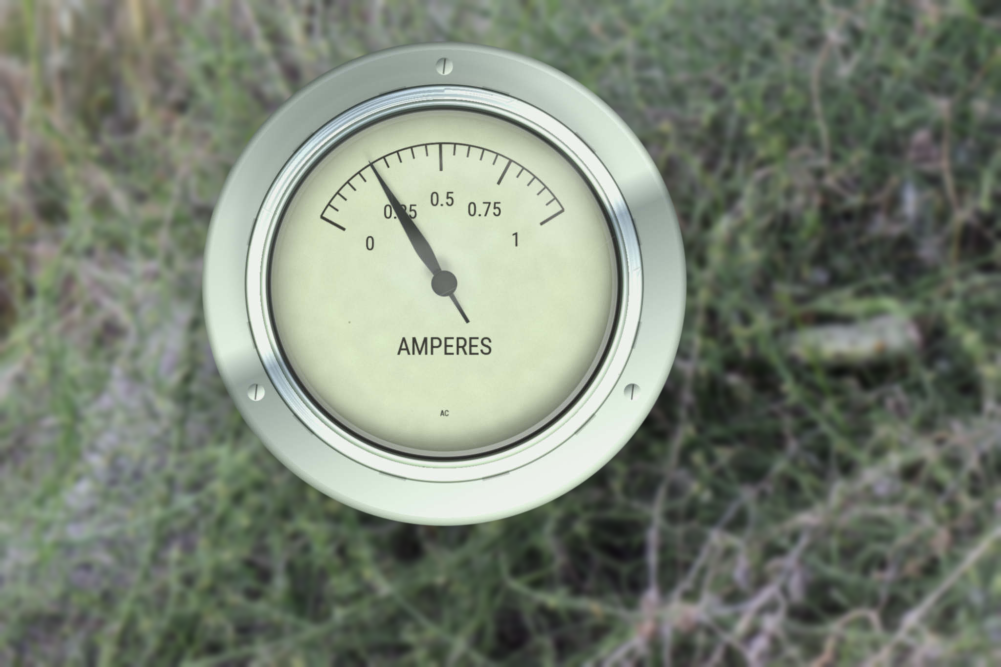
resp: 0.25,A
